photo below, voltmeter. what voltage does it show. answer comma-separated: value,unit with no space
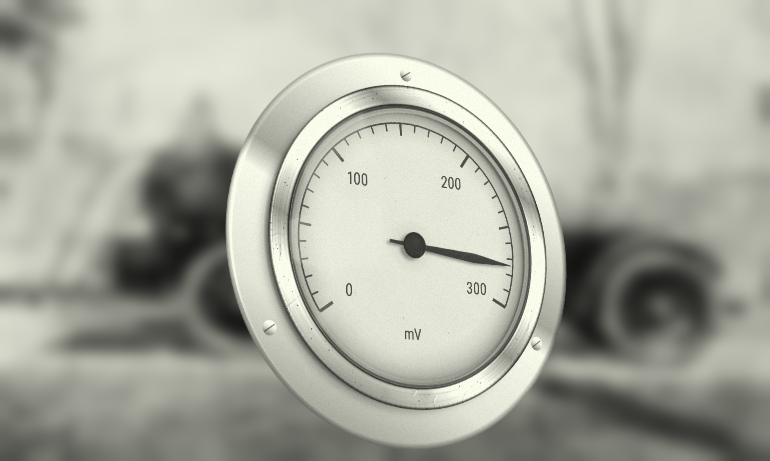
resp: 275,mV
